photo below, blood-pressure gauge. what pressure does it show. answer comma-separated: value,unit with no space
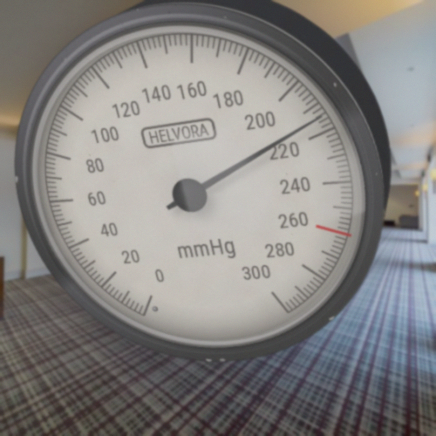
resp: 214,mmHg
